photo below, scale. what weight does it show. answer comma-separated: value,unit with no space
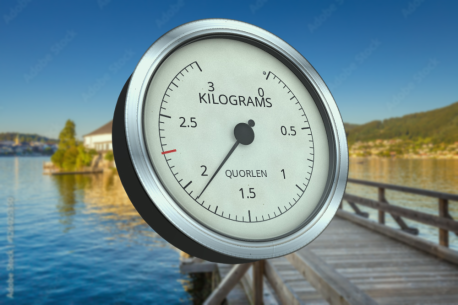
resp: 1.9,kg
